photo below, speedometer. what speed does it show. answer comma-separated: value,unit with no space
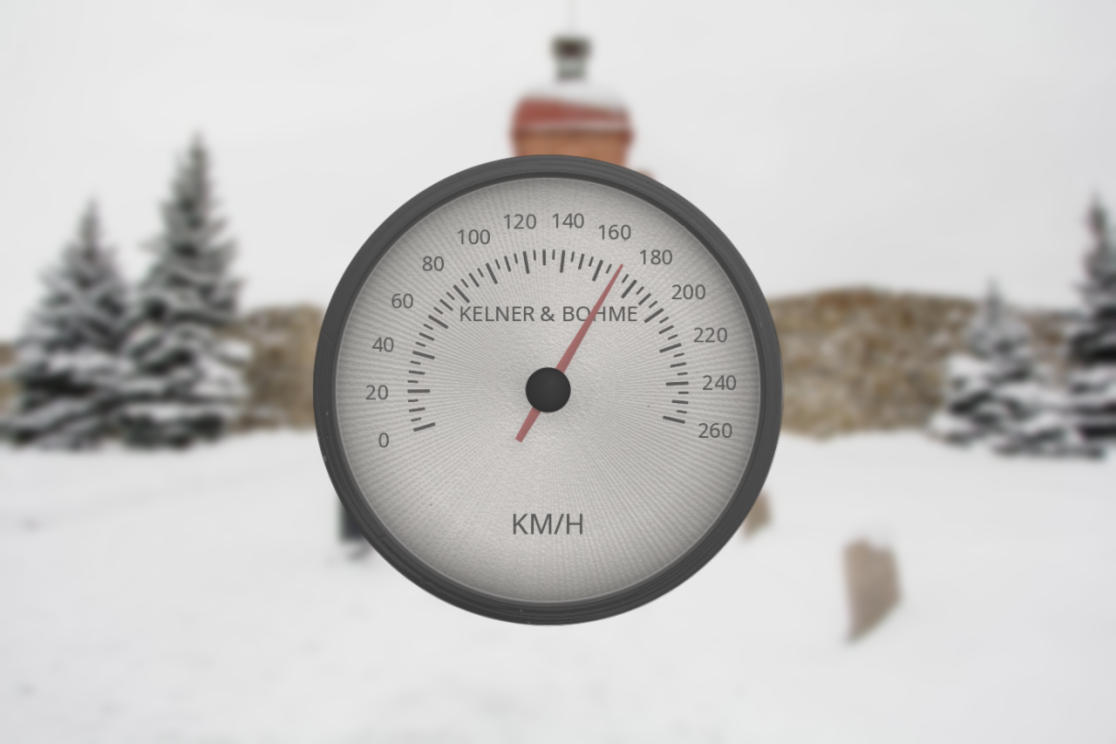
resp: 170,km/h
